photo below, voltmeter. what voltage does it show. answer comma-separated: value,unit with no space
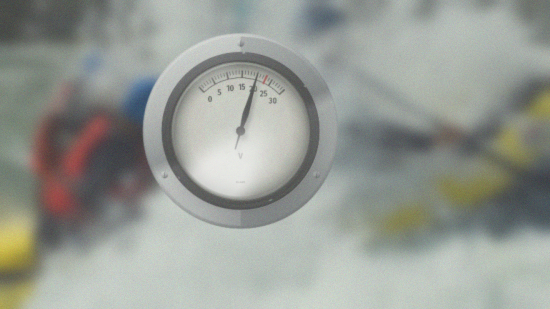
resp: 20,V
